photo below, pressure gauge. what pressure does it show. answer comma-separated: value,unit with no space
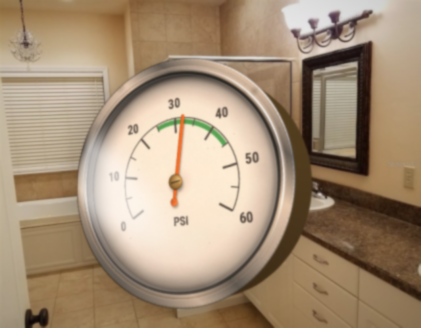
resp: 32.5,psi
